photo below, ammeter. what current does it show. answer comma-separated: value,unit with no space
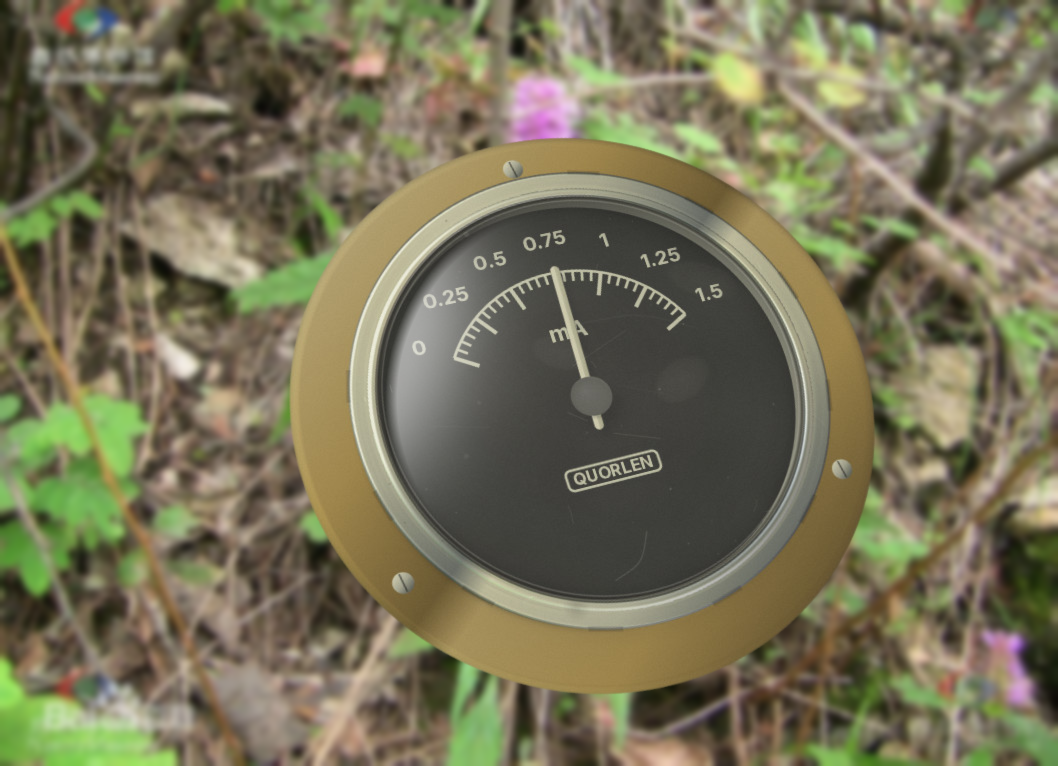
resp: 0.75,mA
